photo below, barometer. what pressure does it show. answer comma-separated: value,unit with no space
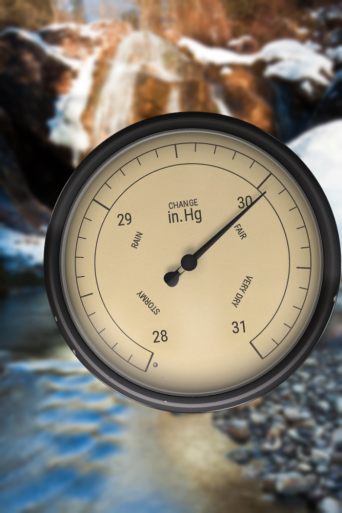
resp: 30.05,inHg
